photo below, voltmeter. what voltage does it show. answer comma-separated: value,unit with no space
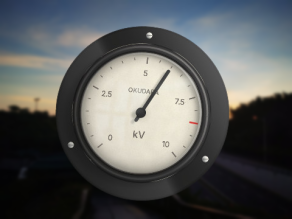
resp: 6,kV
